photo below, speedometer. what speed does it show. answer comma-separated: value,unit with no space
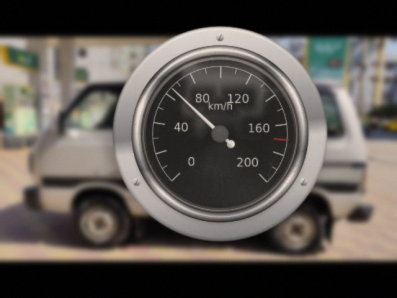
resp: 65,km/h
